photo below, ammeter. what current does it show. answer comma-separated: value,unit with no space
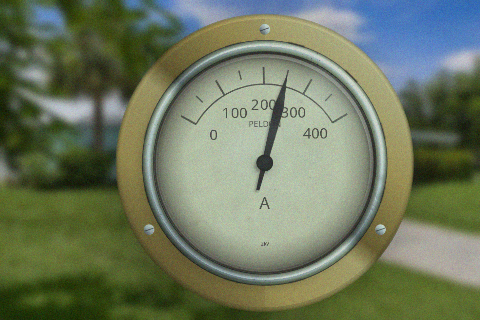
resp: 250,A
